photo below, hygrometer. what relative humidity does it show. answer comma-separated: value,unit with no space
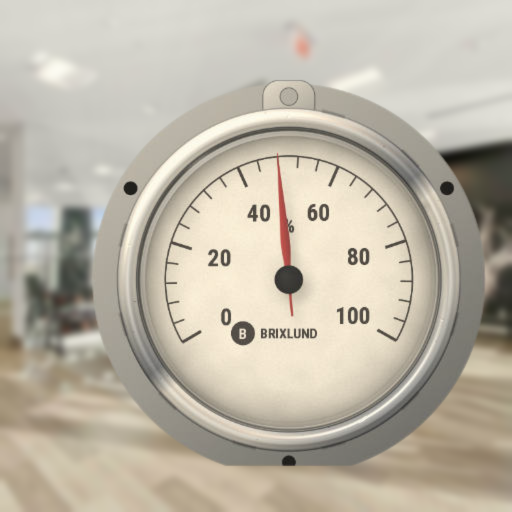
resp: 48,%
